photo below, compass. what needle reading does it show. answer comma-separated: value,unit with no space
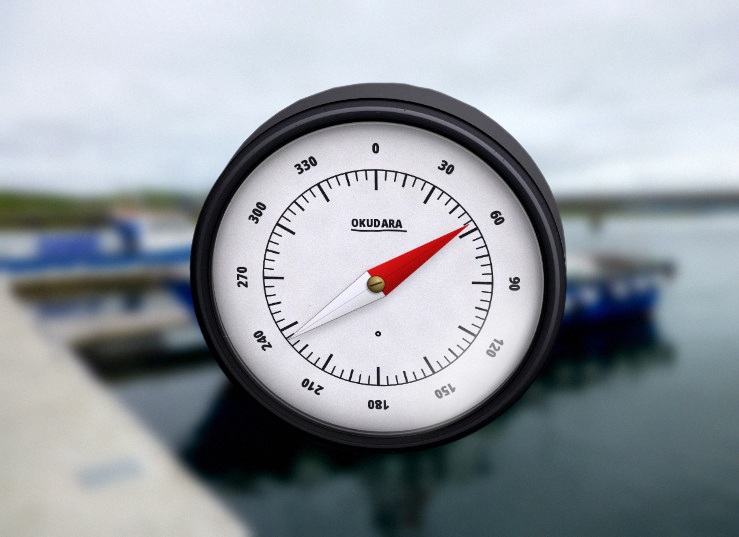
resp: 55,°
